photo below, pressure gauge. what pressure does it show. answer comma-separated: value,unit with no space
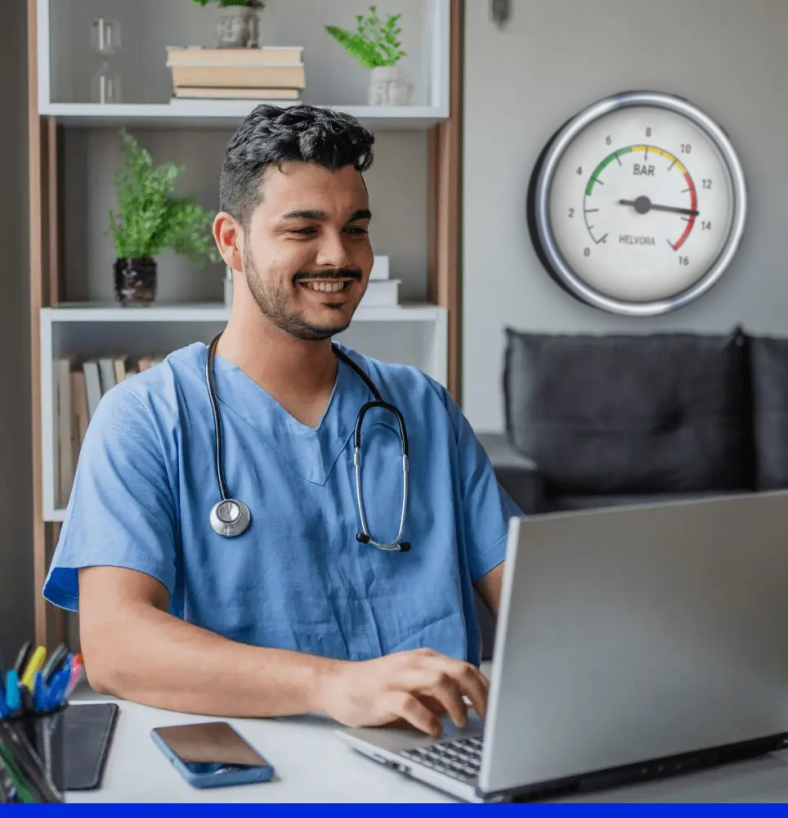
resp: 13.5,bar
